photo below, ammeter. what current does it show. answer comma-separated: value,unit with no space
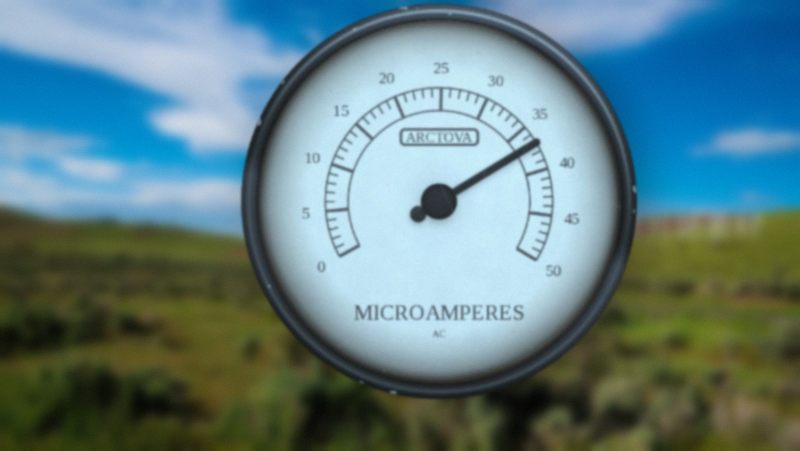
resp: 37,µA
